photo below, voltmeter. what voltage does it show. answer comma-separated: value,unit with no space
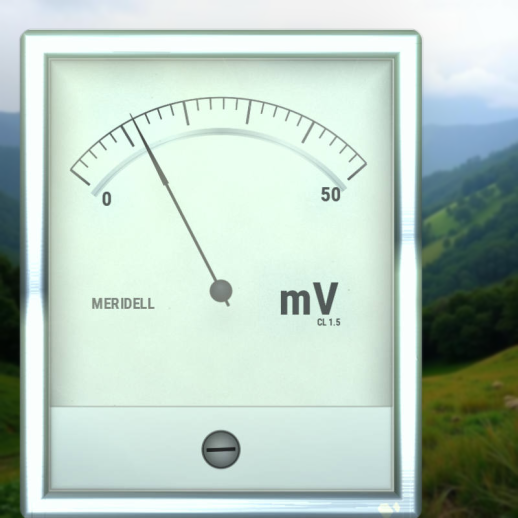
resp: 12,mV
